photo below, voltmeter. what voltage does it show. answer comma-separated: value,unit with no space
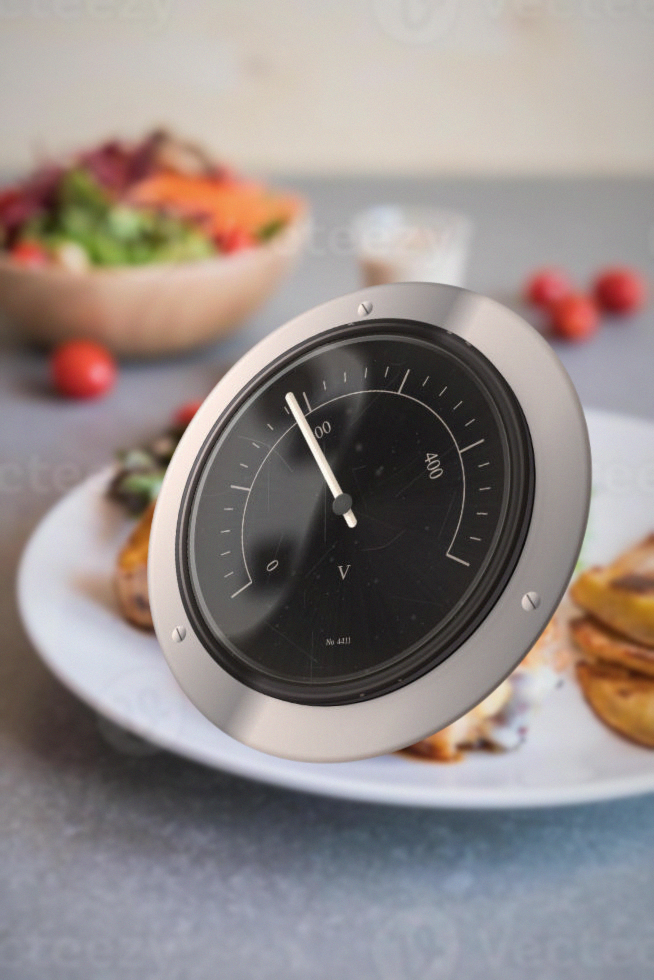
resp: 190,V
